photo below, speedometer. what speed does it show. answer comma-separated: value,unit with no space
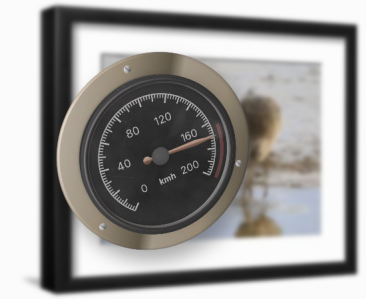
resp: 170,km/h
